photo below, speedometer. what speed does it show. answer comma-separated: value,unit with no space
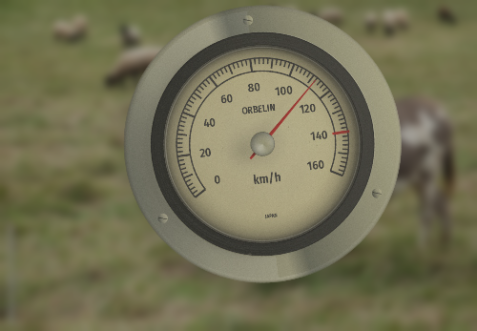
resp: 112,km/h
